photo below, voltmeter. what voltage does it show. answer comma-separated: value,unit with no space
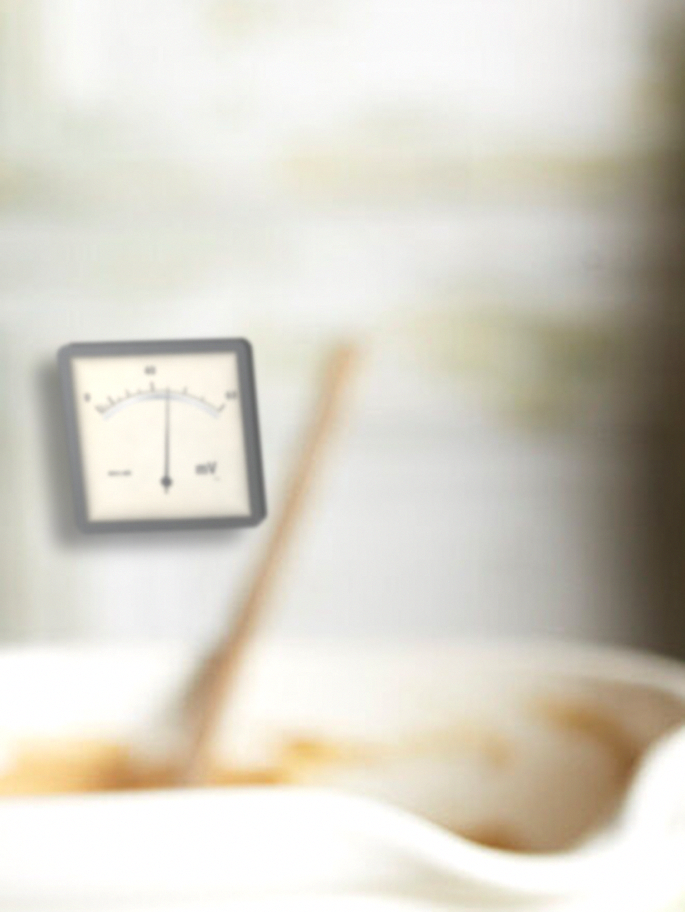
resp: 45,mV
